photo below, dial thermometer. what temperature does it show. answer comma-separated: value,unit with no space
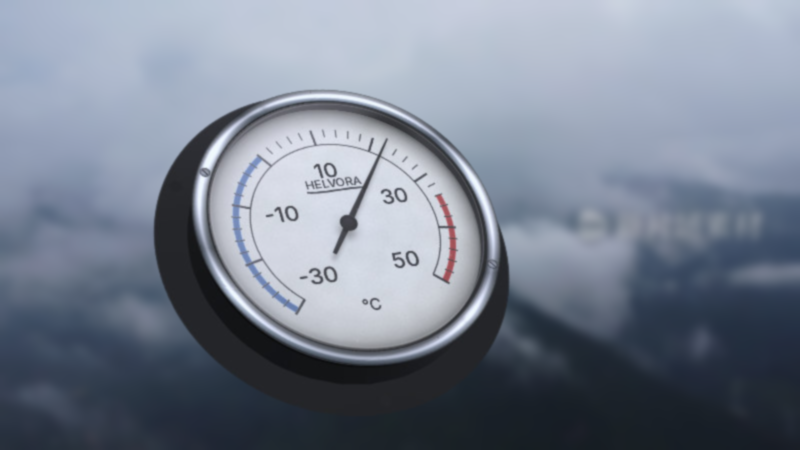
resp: 22,°C
